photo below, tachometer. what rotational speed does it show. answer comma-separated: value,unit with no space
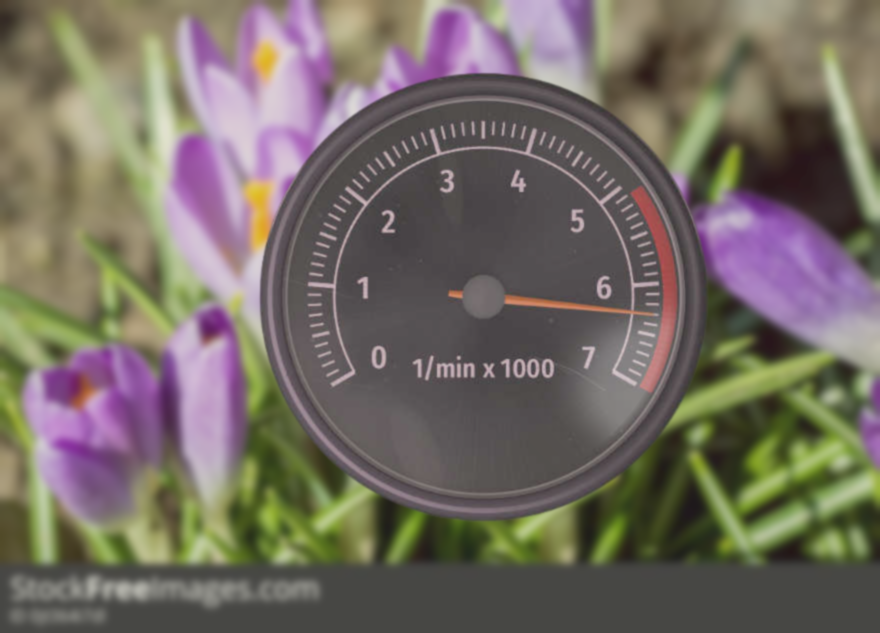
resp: 6300,rpm
